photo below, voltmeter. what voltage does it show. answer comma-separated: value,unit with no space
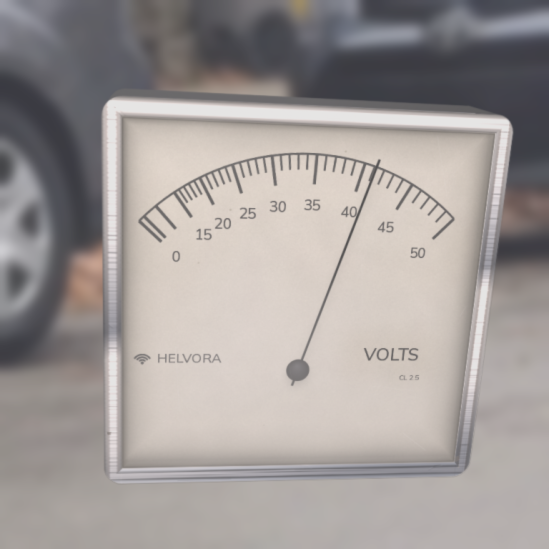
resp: 41,V
